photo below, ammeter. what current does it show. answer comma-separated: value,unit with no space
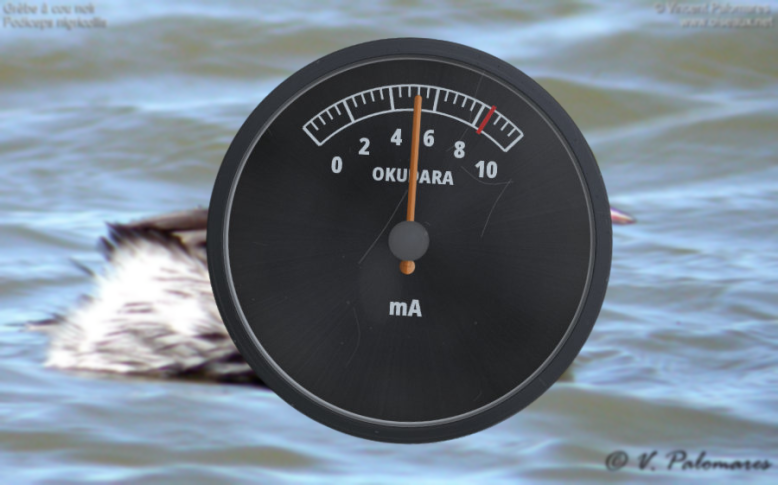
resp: 5.2,mA
